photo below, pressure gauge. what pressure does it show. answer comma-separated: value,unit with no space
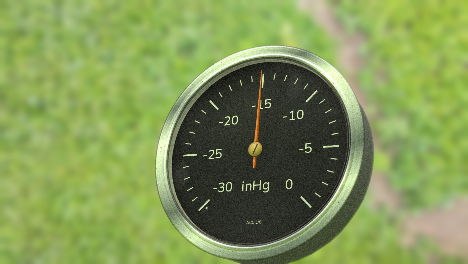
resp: -15,inHg
